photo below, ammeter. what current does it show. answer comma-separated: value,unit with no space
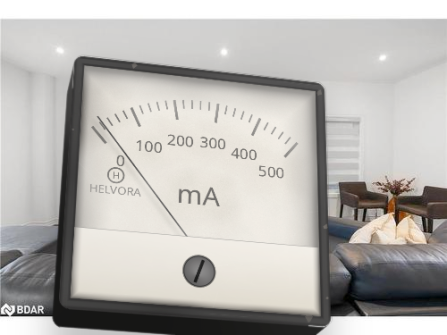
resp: 20,mA
